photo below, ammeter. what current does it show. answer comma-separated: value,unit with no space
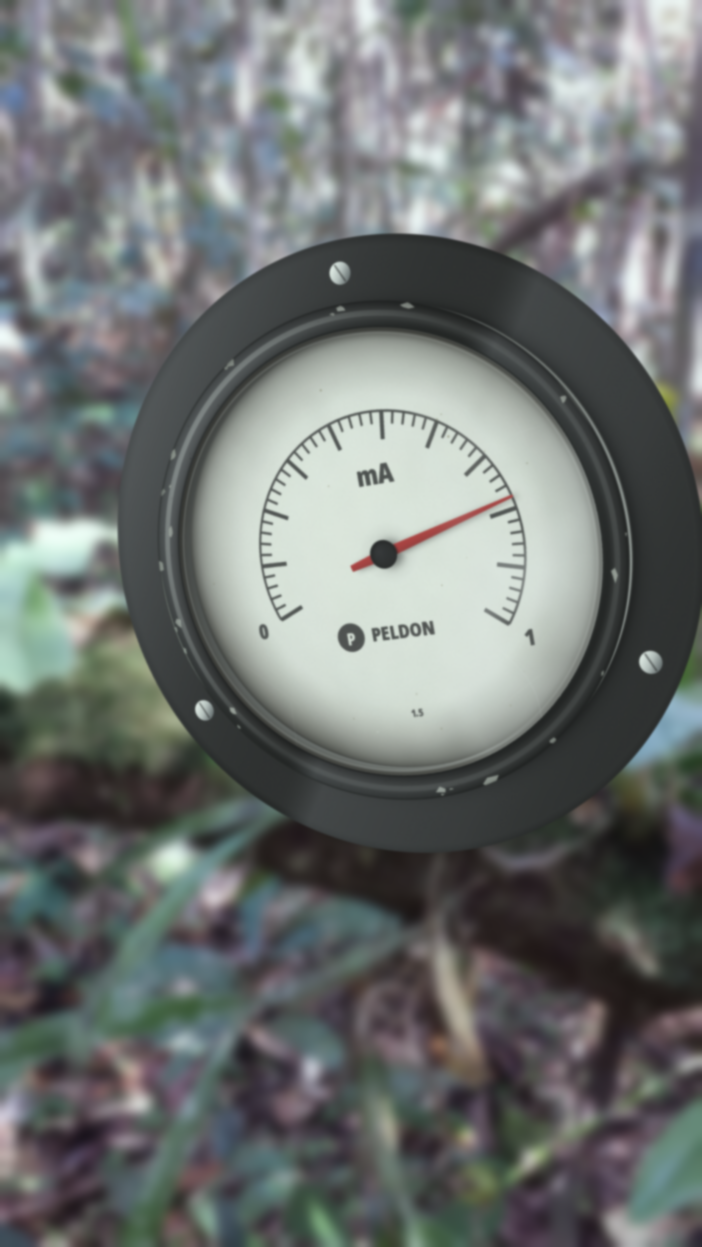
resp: 0.78,mA
